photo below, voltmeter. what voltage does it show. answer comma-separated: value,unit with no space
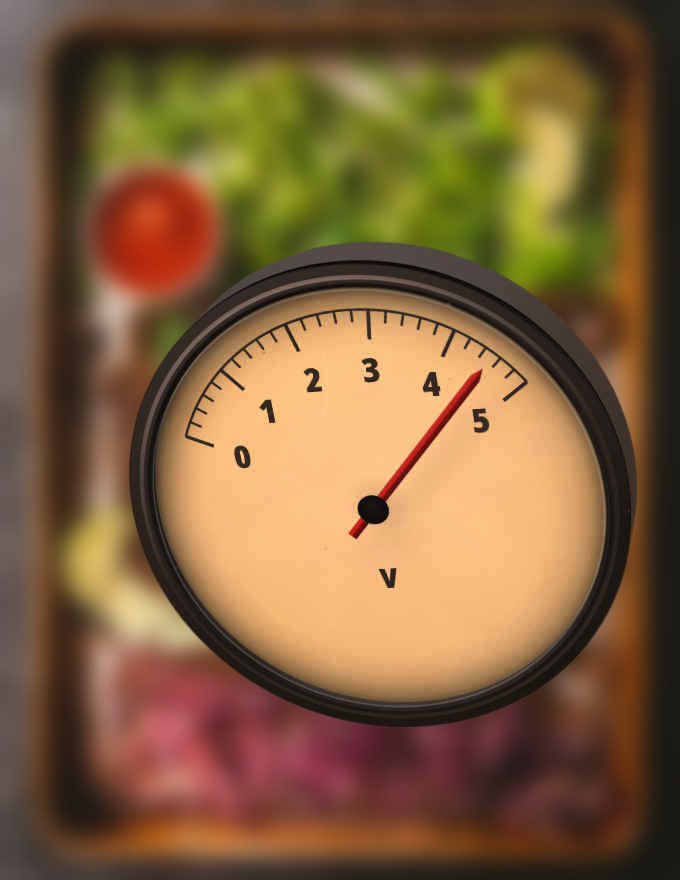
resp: 4.5,V
